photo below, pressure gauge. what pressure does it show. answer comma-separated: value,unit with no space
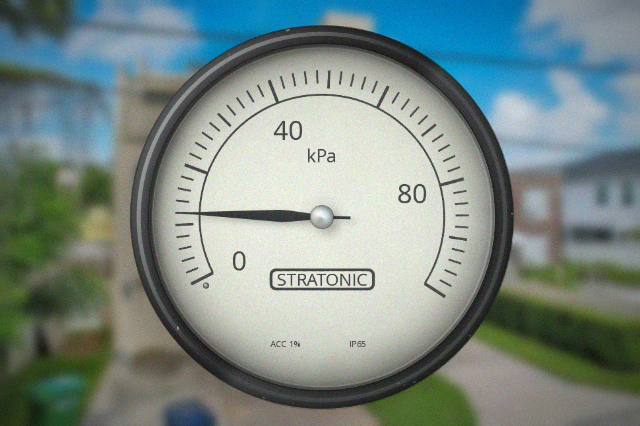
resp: 12,kPa
